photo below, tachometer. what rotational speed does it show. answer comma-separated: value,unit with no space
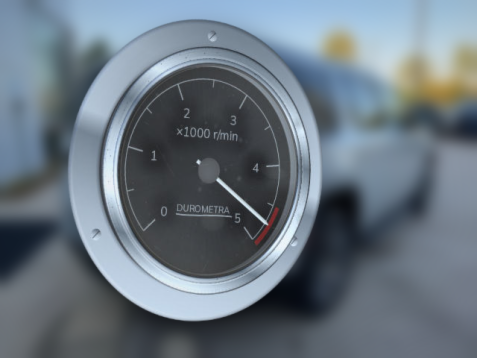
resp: 4750,rpm
